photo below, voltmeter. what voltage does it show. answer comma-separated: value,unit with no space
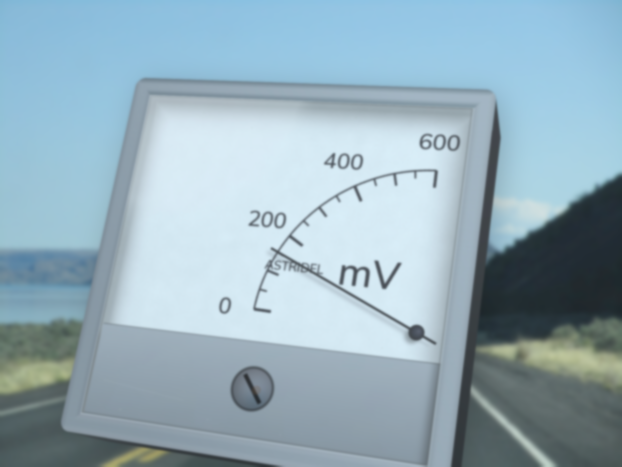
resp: 150,mV
